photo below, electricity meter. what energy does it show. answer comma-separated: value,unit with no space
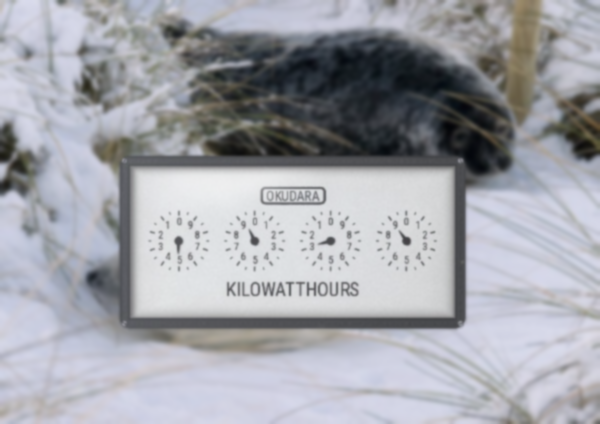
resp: 4929,kWh
